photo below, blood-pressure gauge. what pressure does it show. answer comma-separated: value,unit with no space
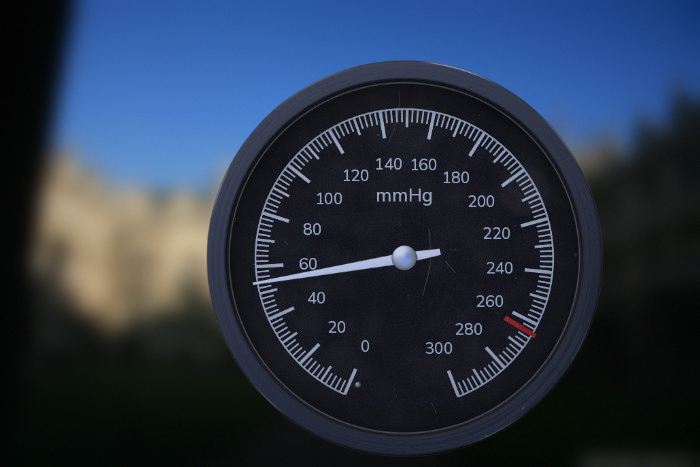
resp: 54,mmHg
